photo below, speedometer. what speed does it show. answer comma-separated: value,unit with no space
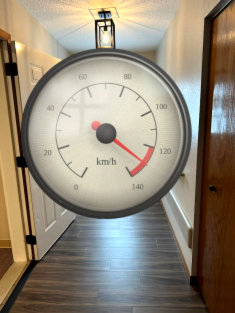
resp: 130,km/h
